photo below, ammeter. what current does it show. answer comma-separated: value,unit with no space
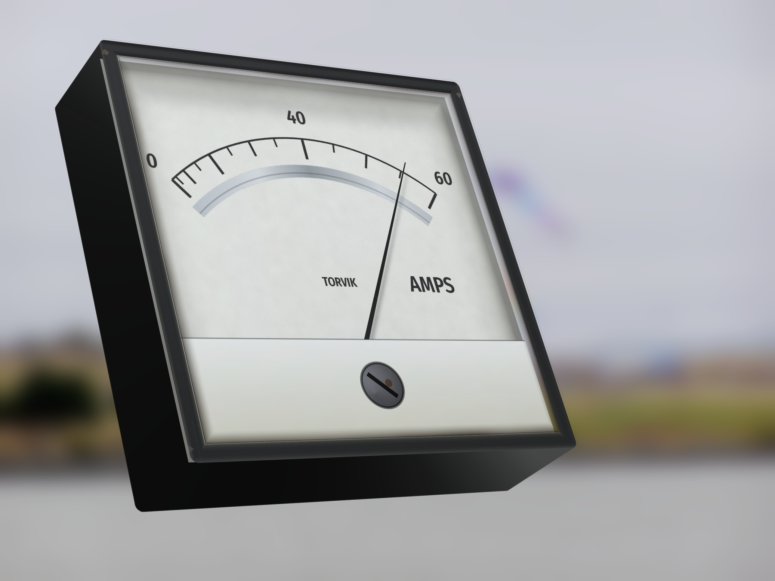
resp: 55,A
